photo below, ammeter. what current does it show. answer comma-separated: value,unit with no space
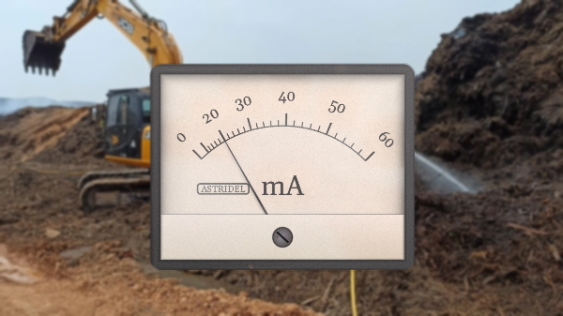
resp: 20,mA
